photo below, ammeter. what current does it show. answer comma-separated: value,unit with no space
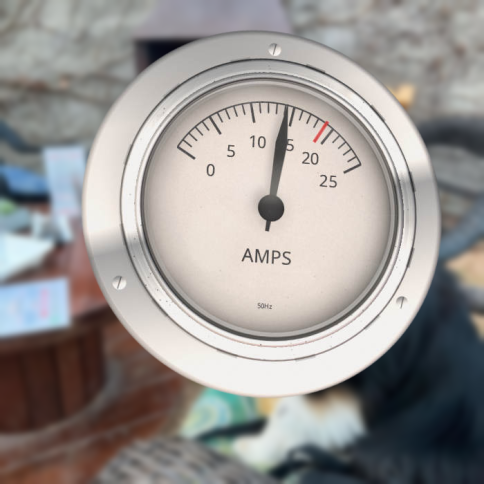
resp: 14,A
